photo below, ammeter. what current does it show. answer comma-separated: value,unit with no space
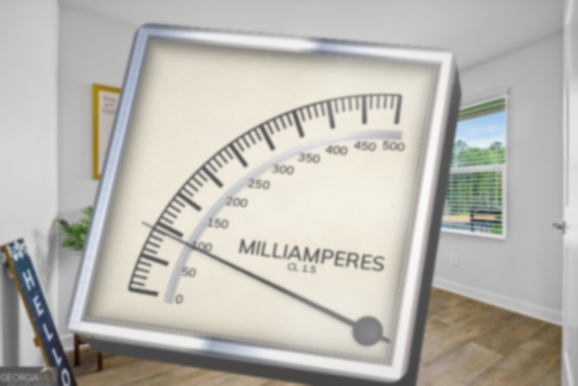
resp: 90,mA
